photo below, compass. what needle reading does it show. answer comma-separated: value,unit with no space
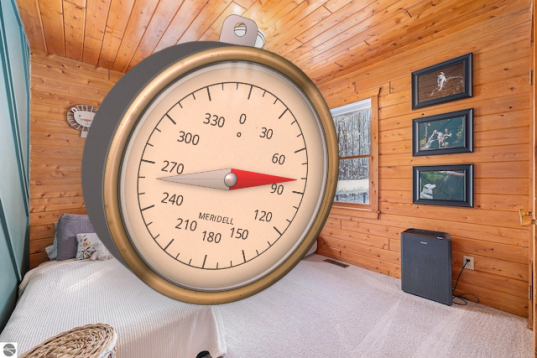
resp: 80,°
